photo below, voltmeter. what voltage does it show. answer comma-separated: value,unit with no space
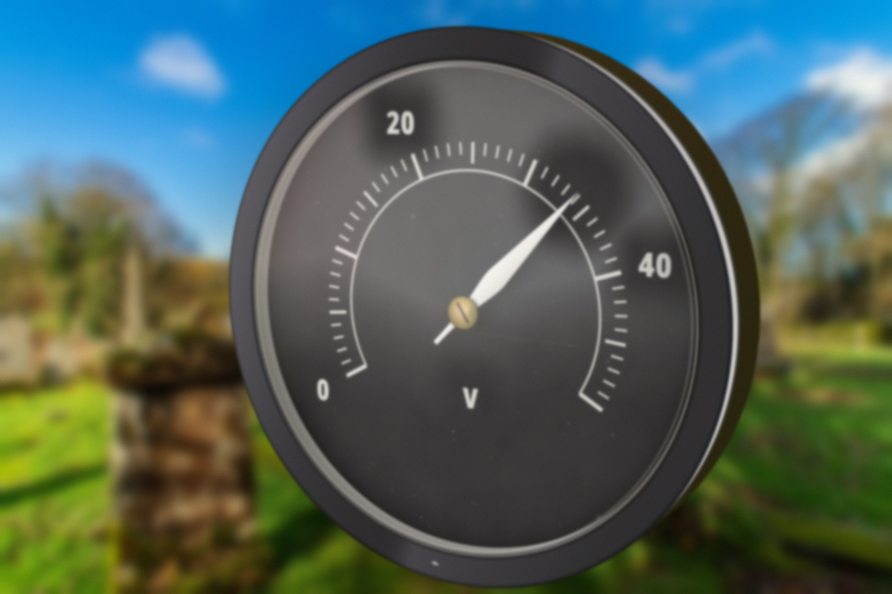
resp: 34,V
